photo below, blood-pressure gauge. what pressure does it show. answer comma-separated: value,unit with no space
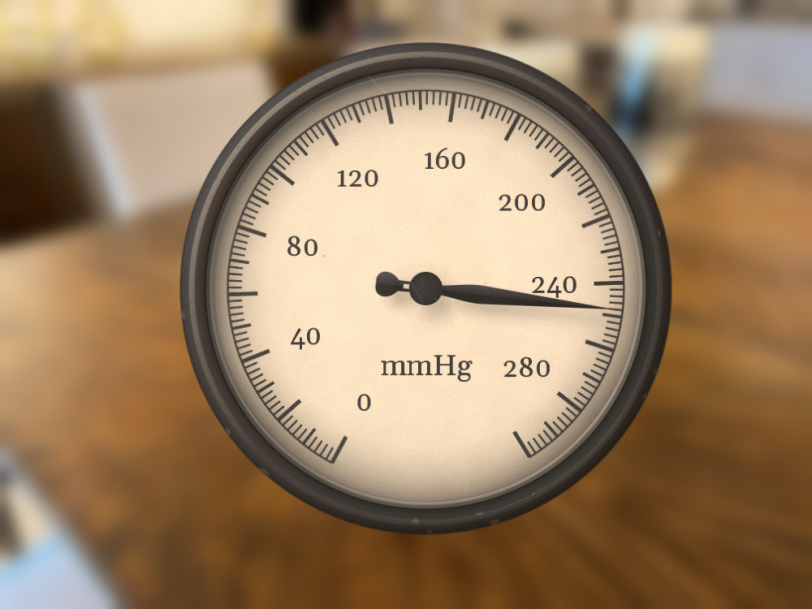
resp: 248,mmHg
